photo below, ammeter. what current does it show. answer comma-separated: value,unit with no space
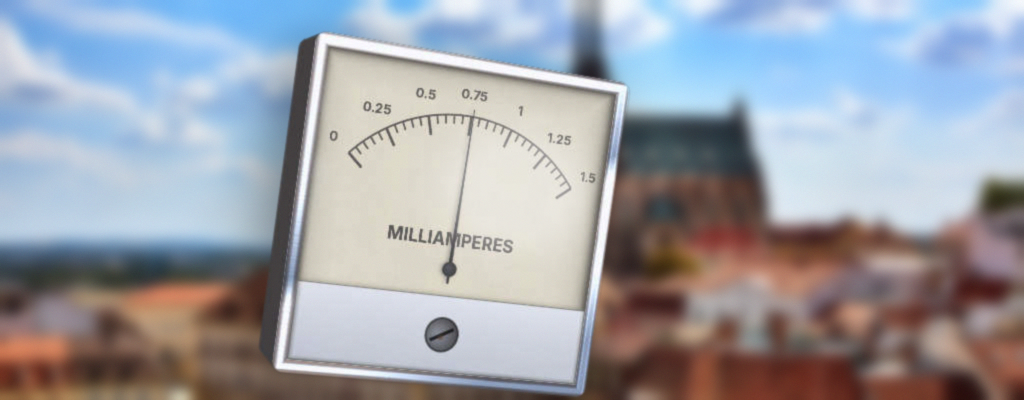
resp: 0.75,mA
